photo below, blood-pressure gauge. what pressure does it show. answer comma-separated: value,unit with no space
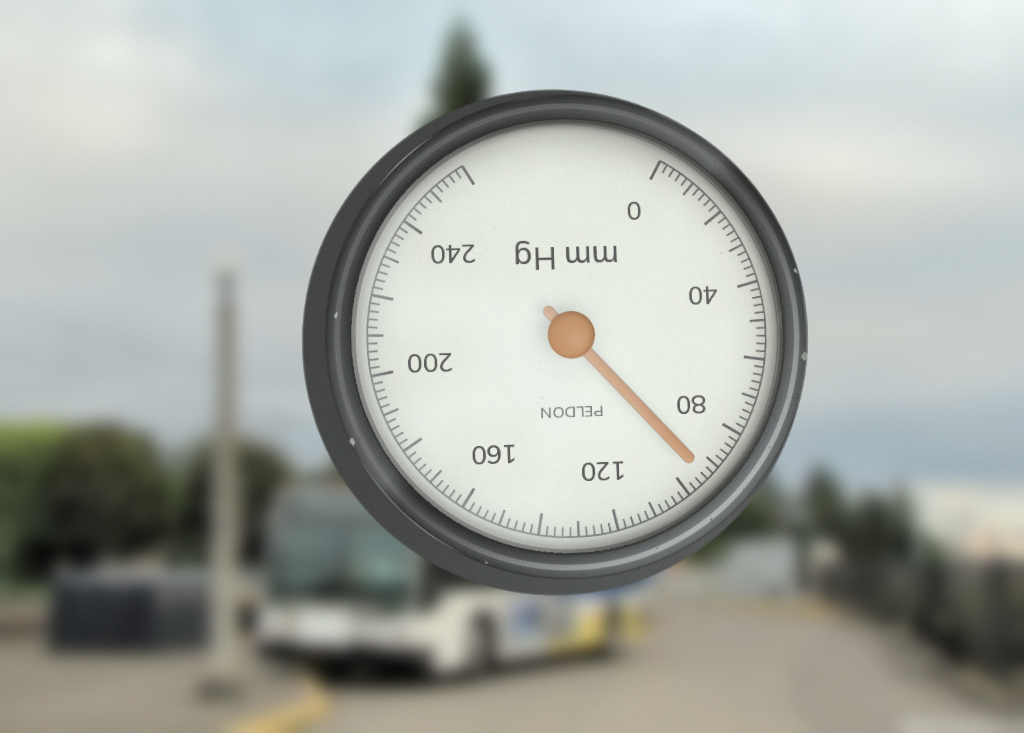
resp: 94,mmHg
